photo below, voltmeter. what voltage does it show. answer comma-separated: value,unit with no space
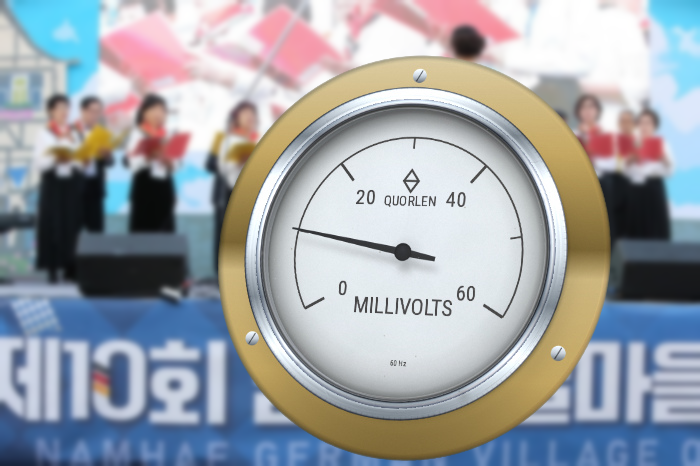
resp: 10,mV
